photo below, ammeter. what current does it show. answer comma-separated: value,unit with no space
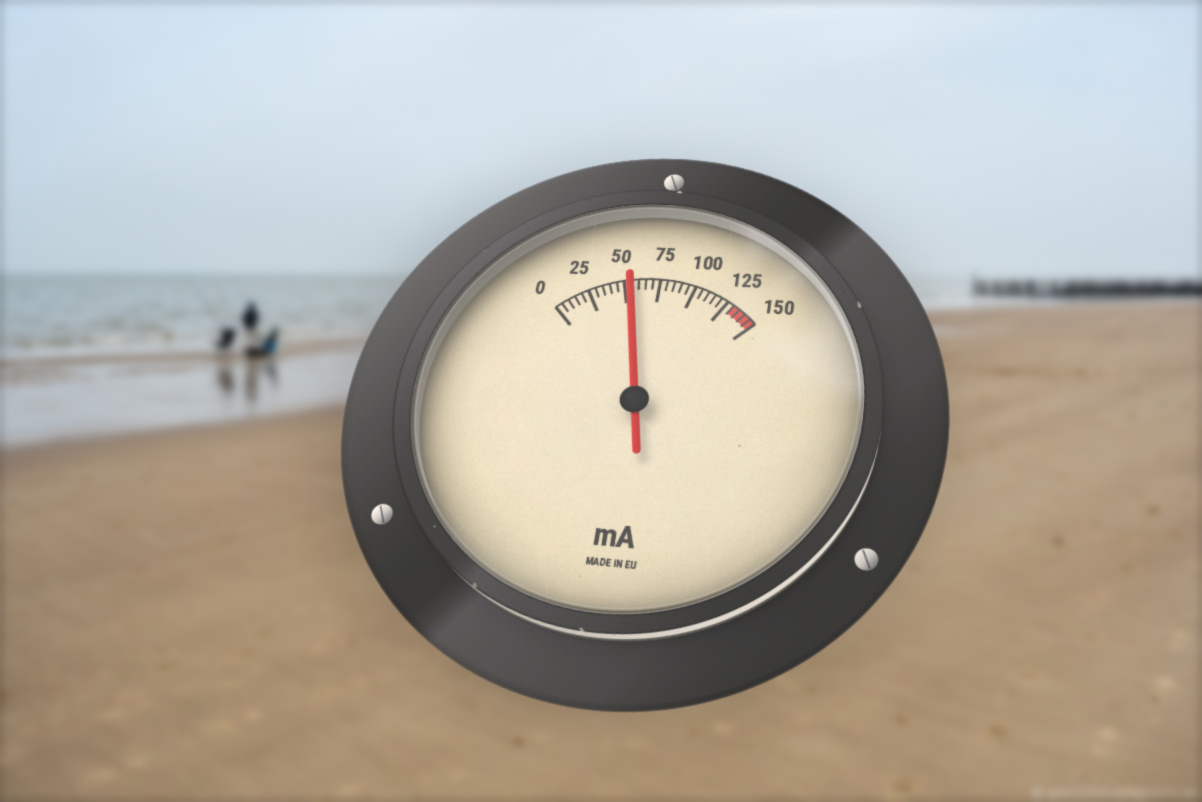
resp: 55,mA
